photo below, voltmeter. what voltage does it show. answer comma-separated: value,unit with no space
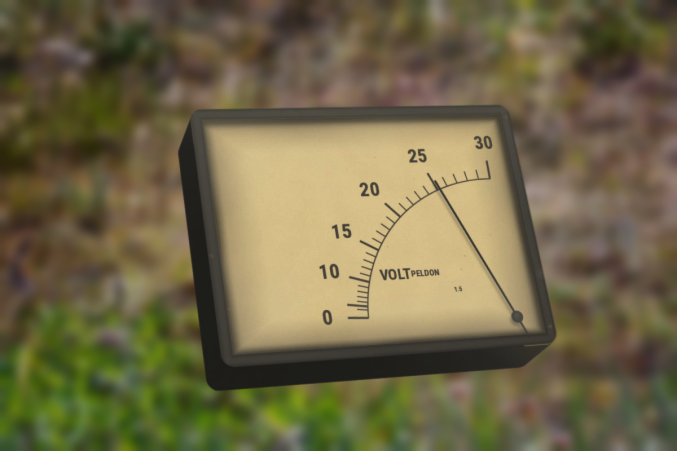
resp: 25,V
